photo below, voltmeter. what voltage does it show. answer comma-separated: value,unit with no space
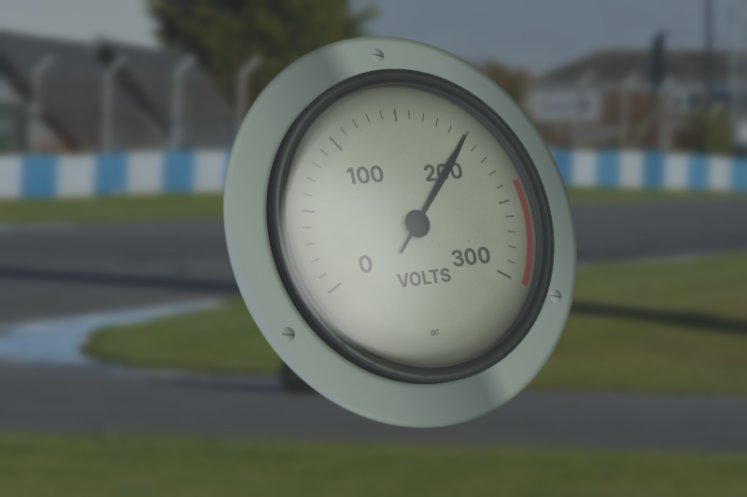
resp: 200,V
